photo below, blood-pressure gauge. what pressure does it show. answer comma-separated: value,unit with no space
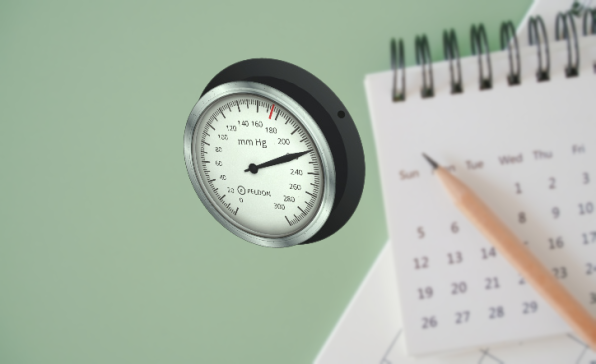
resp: 220,mmHg
